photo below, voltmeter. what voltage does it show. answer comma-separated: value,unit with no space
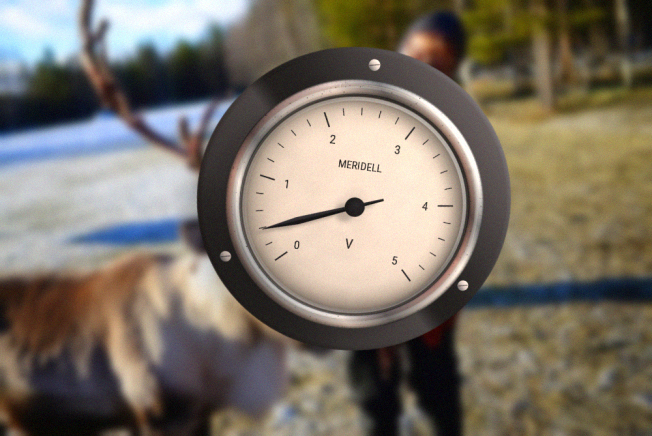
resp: 0.4,V
